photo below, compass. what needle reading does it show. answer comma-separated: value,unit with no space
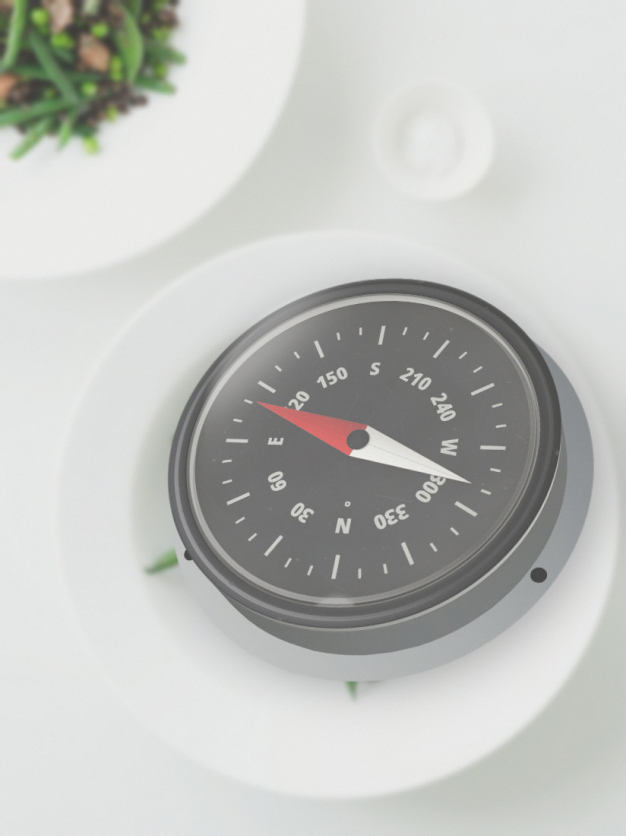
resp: 110,°
